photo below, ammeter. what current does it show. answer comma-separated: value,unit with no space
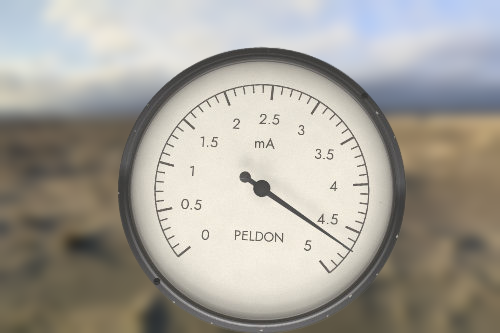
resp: 4.7,mA
